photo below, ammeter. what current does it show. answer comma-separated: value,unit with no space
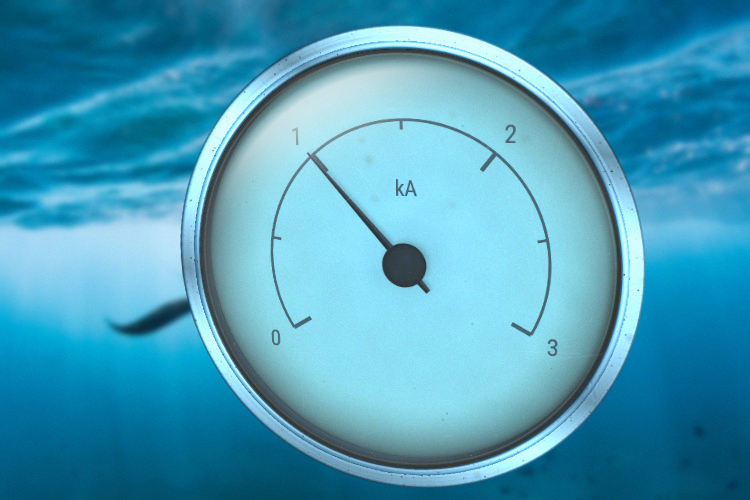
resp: 1,kA
